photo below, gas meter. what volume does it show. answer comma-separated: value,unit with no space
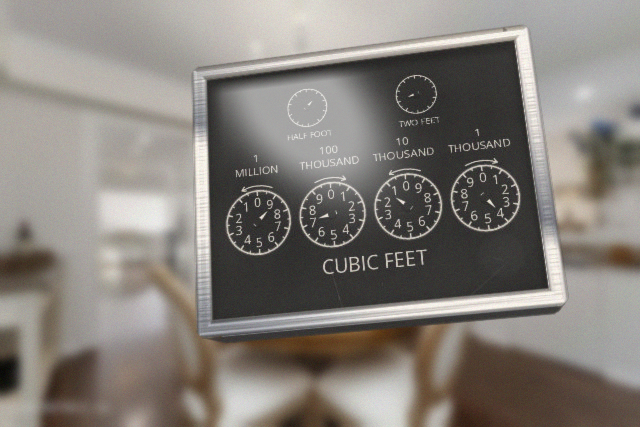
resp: 871400,ft³
